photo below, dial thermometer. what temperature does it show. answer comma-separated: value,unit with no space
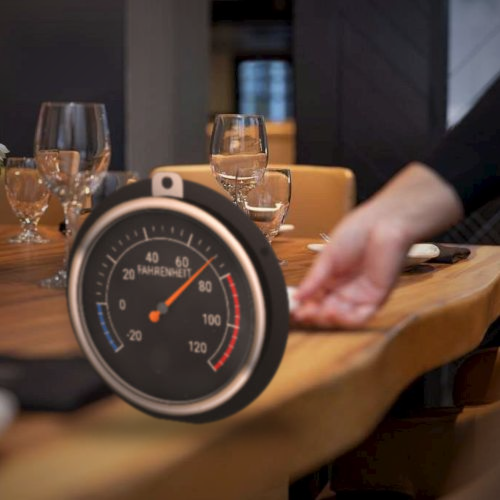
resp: 72,°F
